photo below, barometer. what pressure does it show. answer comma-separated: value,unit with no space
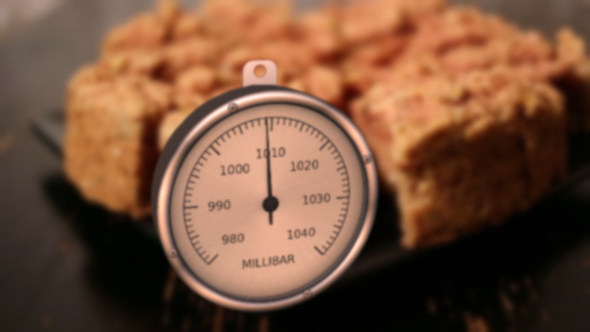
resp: 1009,mbar
